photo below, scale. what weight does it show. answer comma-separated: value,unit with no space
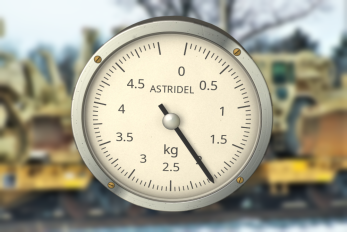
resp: 2,kg
